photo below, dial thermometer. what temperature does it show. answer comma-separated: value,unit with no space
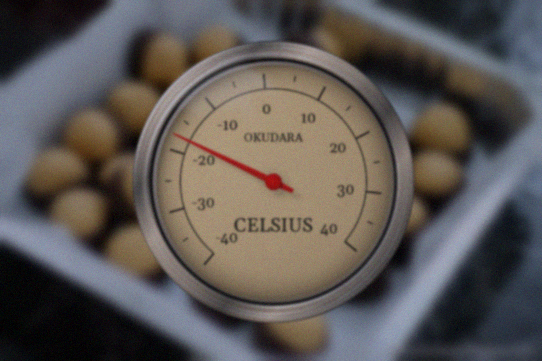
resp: -17.5,°C
